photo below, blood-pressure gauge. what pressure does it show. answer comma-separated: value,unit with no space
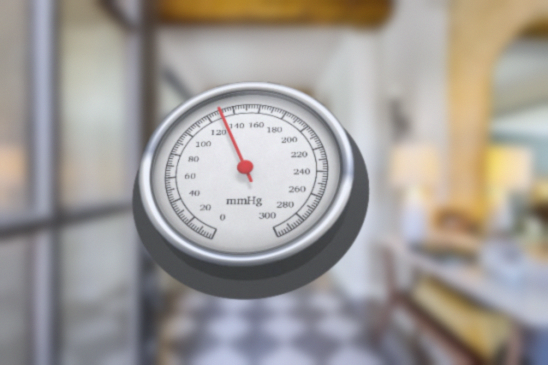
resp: 130,mmHg
